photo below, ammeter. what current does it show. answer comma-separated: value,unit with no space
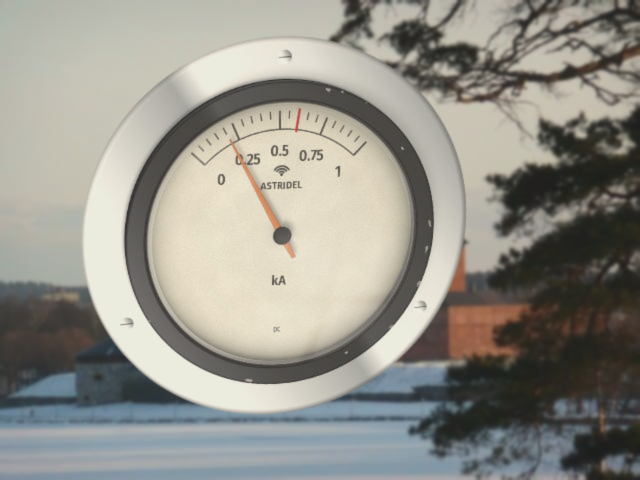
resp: 0.2,kA
